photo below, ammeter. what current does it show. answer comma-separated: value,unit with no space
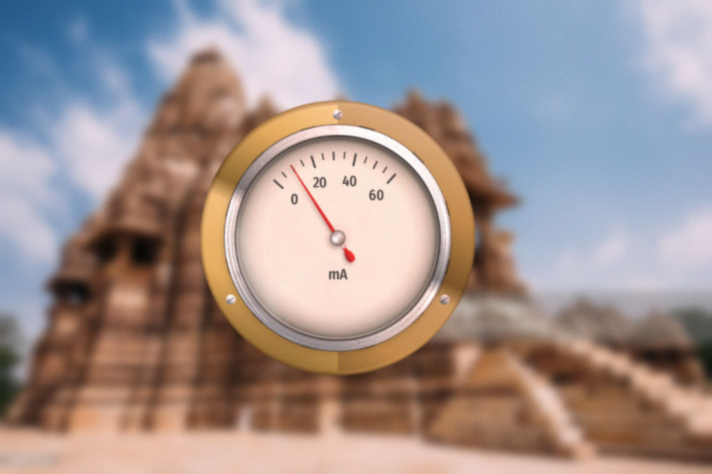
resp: 10,mA
